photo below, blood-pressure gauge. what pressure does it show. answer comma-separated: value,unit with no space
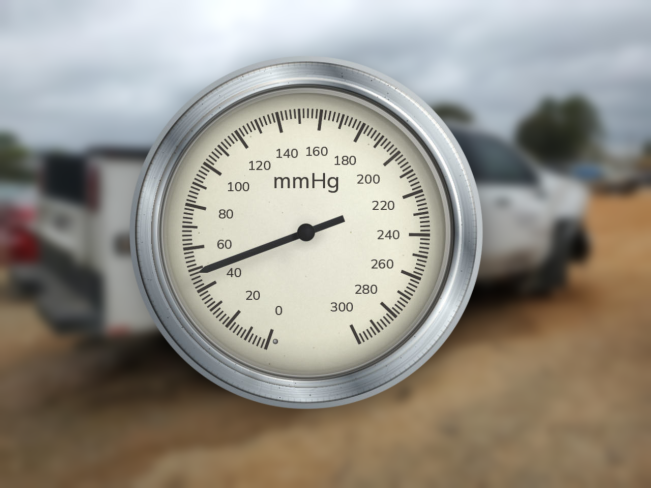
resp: 48,mmHg
